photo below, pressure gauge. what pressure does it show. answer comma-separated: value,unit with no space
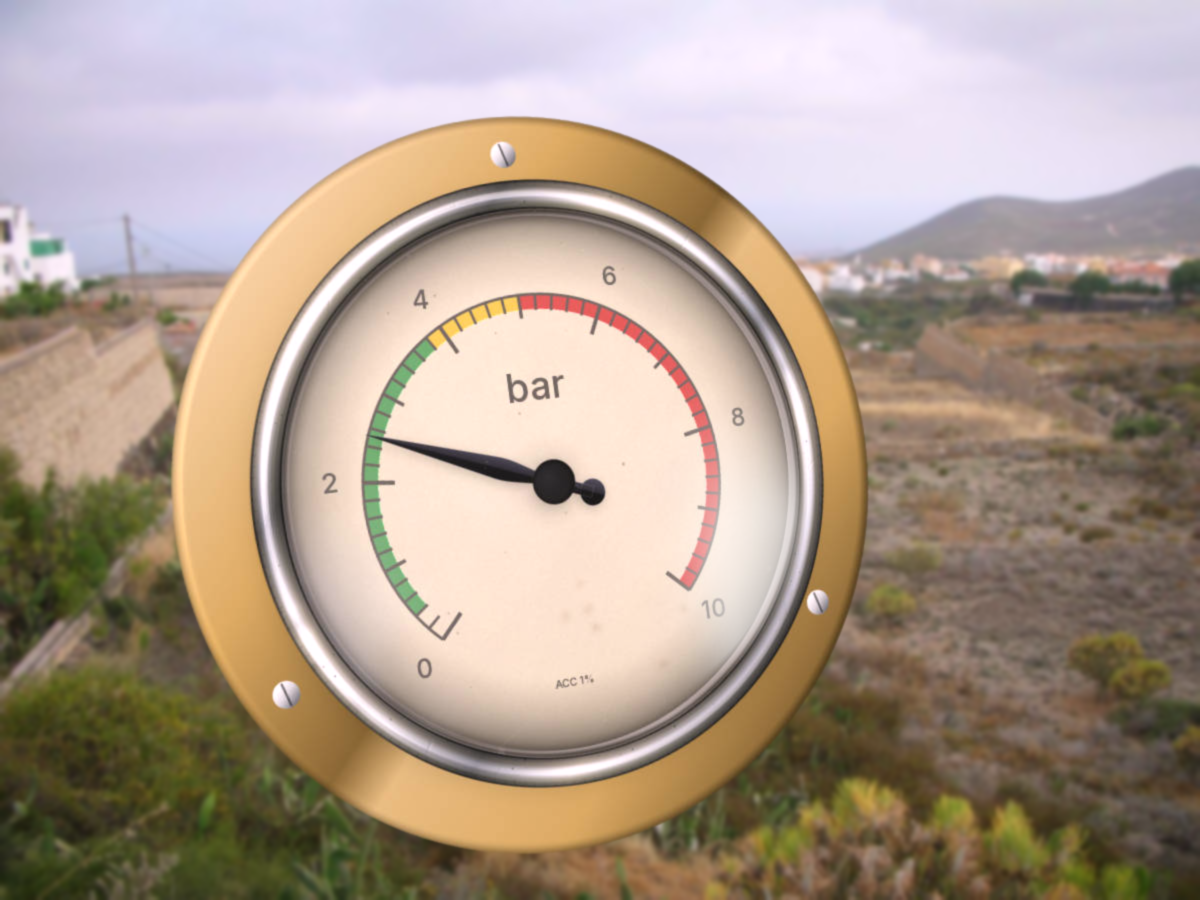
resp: 2.5,bar
